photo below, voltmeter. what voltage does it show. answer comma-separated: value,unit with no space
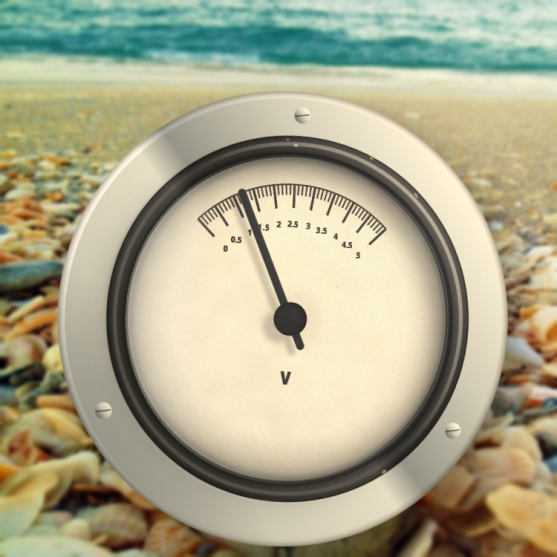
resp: 1.2,V
